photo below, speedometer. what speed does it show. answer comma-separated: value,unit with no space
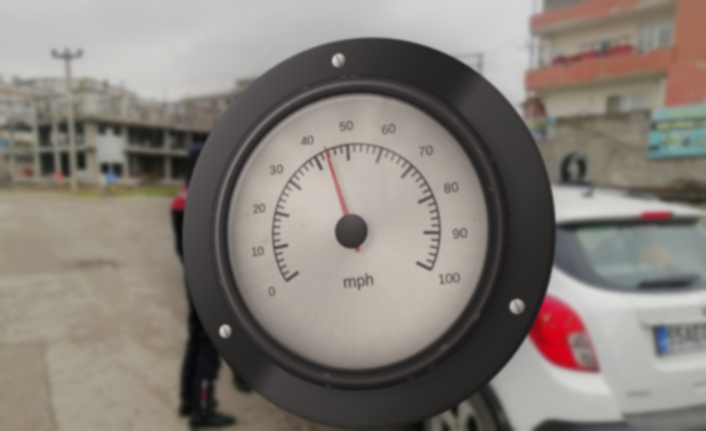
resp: 44,mph
